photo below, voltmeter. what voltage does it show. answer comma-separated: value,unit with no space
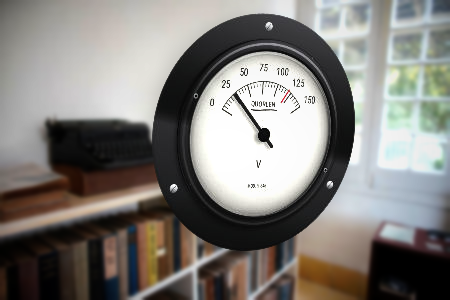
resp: 25,V
